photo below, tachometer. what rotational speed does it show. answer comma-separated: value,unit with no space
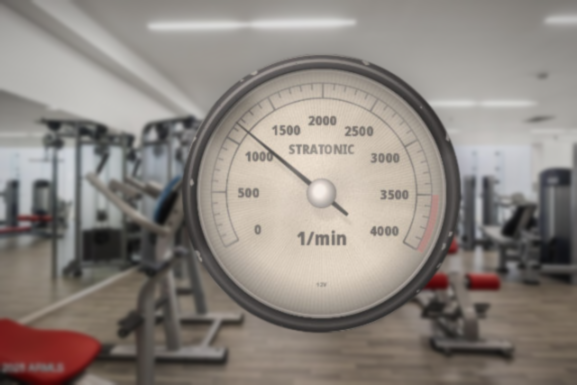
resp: 1150,rpm
